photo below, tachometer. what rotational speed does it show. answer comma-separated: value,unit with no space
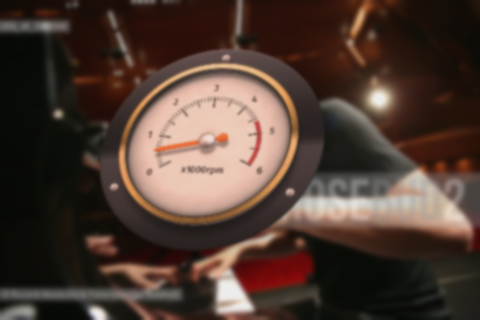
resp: 500,rpm
